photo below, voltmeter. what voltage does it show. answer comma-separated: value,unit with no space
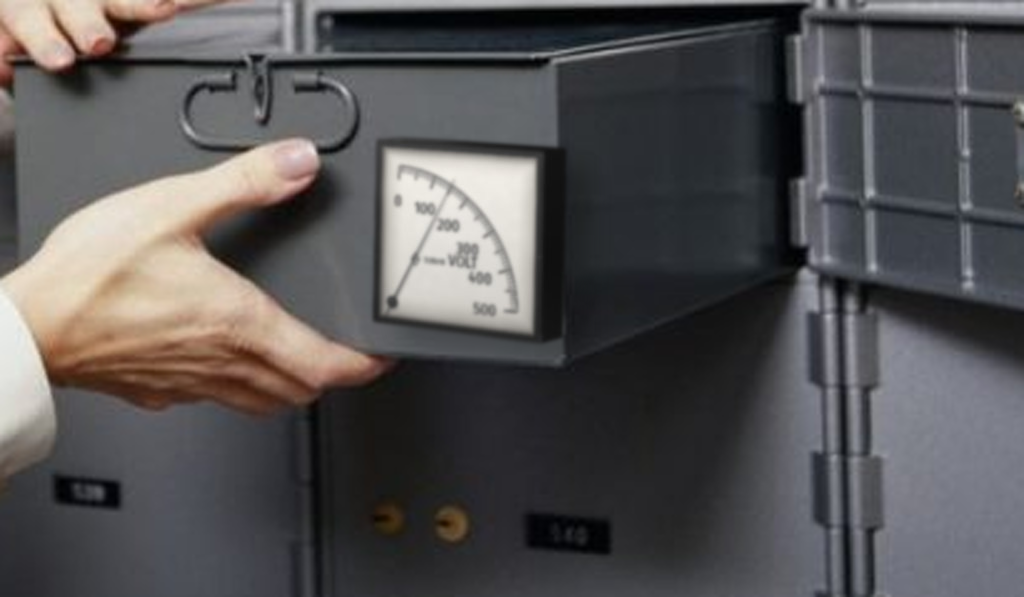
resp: 150,V
